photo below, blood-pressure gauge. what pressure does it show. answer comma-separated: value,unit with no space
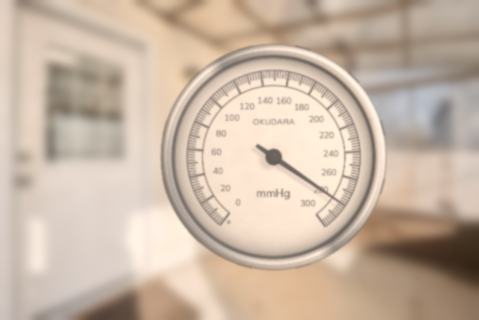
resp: 280,mmHg
